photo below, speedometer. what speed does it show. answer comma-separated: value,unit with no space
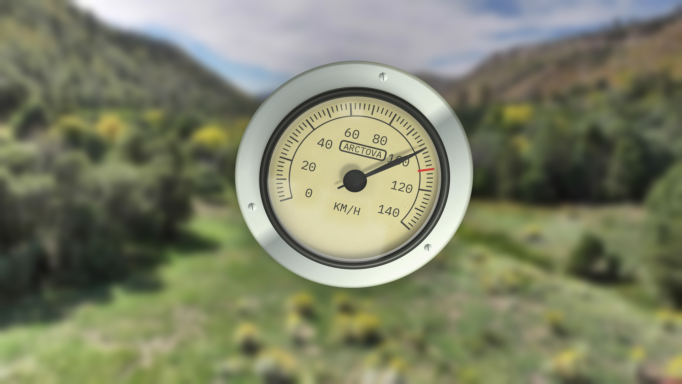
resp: 100,km/h
